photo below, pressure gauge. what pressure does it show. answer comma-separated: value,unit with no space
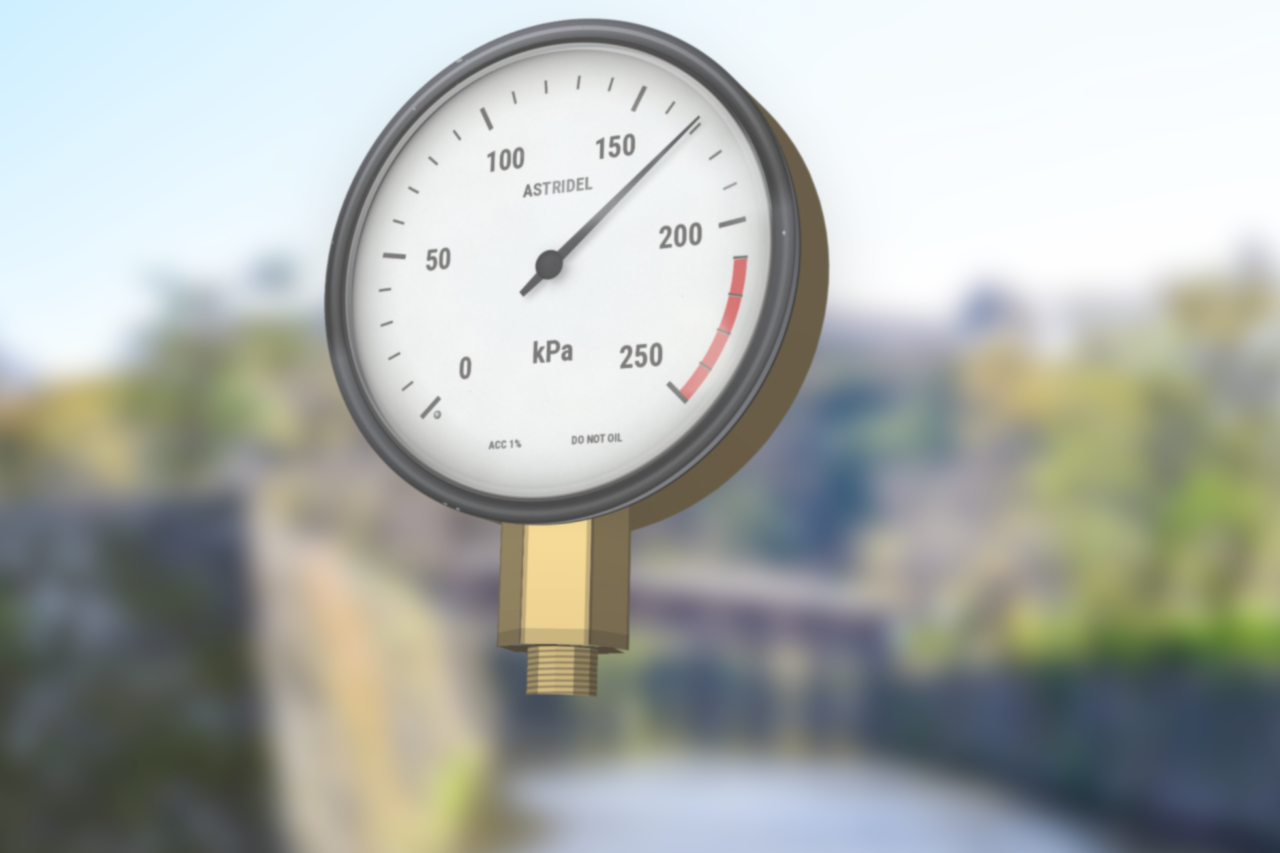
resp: 170,kPa
